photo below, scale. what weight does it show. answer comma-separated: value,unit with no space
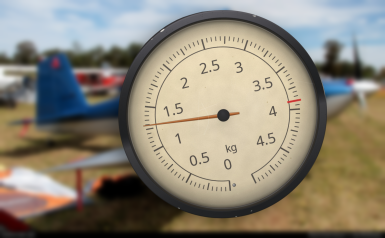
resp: 1.3,kg
